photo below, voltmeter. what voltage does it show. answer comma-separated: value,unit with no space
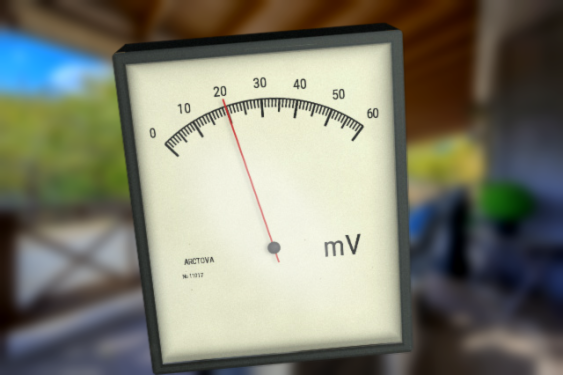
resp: 20,mV
